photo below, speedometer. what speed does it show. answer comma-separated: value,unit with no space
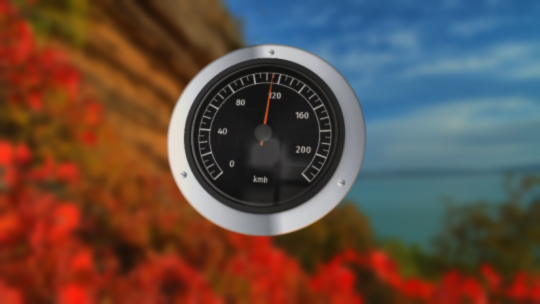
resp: 115,km/h
